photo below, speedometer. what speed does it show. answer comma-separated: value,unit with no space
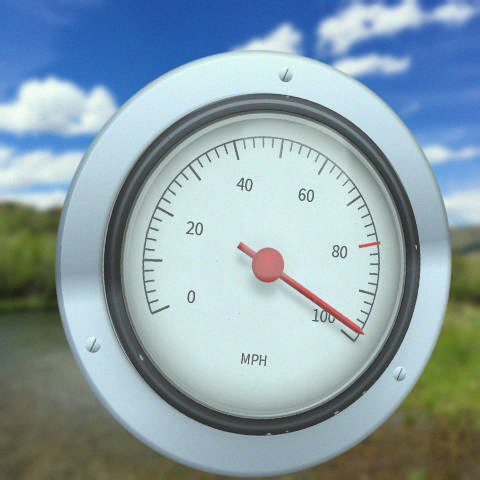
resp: 98,mph
